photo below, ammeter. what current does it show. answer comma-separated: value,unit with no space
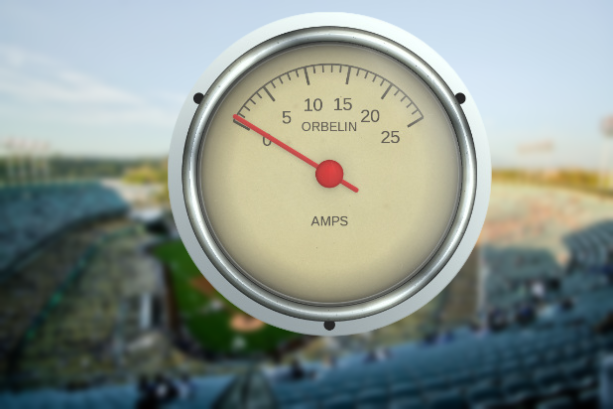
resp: 0.5,A
